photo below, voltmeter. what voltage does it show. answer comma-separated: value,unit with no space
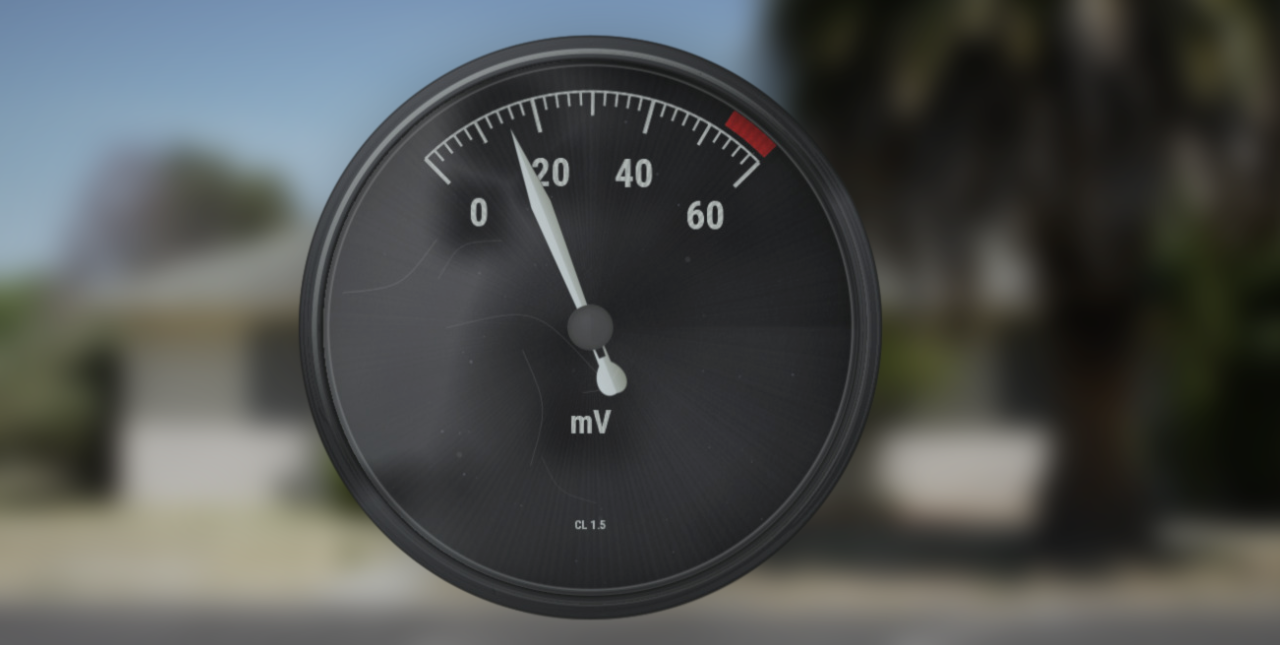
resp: 15,mV
